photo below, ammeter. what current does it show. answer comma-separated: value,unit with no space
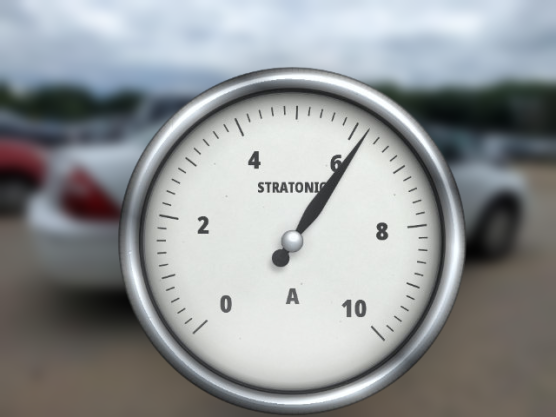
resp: 6.2,A
